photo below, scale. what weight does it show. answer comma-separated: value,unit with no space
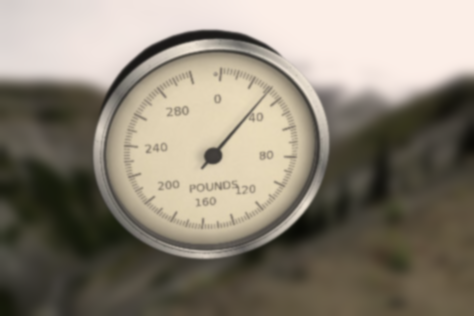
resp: 30,lb
